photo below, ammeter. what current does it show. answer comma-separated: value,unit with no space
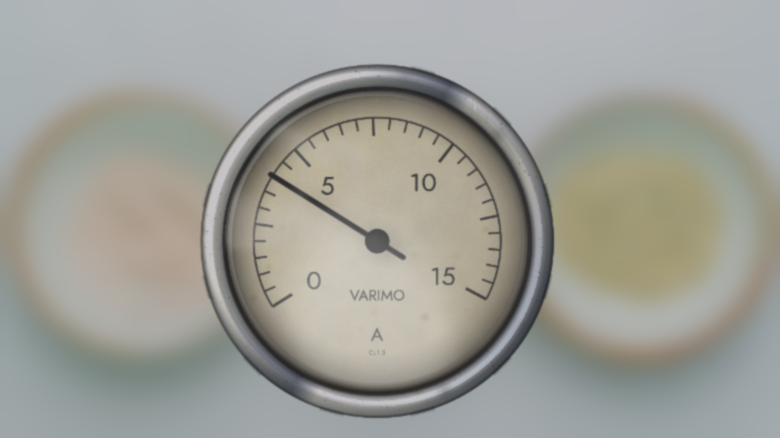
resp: 4,A
